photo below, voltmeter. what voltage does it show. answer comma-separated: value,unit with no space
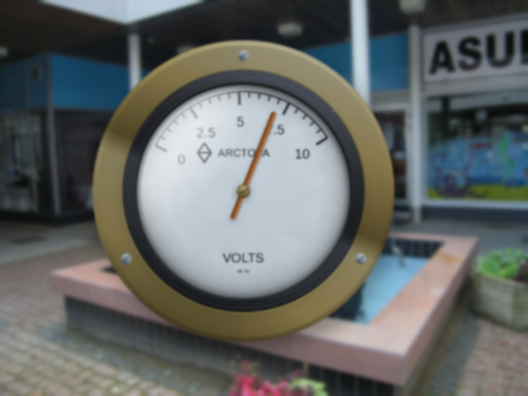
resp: 7,V
